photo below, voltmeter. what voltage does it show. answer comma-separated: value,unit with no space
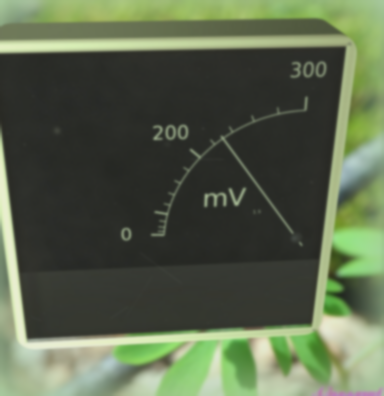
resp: 230,mV
